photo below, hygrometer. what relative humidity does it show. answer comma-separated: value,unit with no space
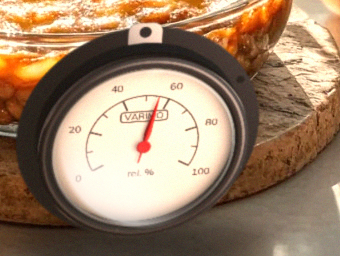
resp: 55,%
